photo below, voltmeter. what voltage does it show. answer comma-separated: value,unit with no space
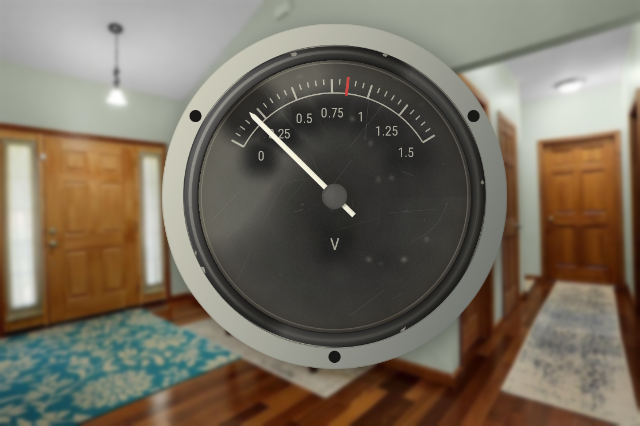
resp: 0.2,V
